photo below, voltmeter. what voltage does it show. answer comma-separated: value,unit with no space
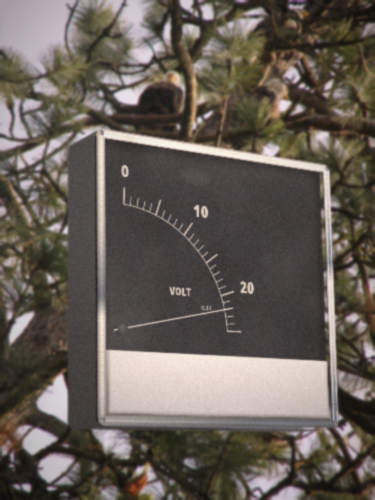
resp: 22,V
